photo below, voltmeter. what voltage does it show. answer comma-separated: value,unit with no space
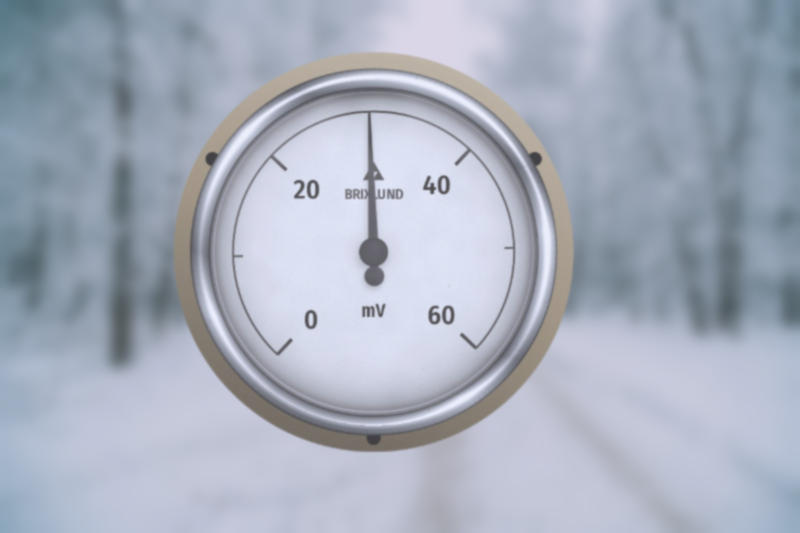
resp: 30,mV
